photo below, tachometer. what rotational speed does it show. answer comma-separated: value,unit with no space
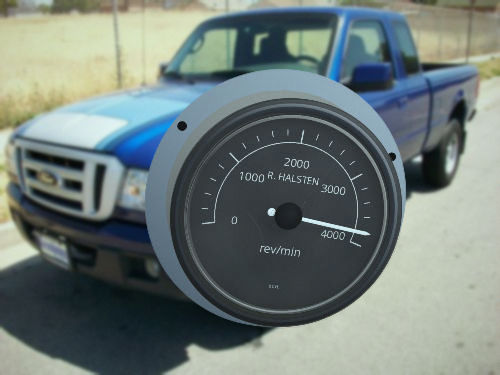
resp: 3800,rpm
